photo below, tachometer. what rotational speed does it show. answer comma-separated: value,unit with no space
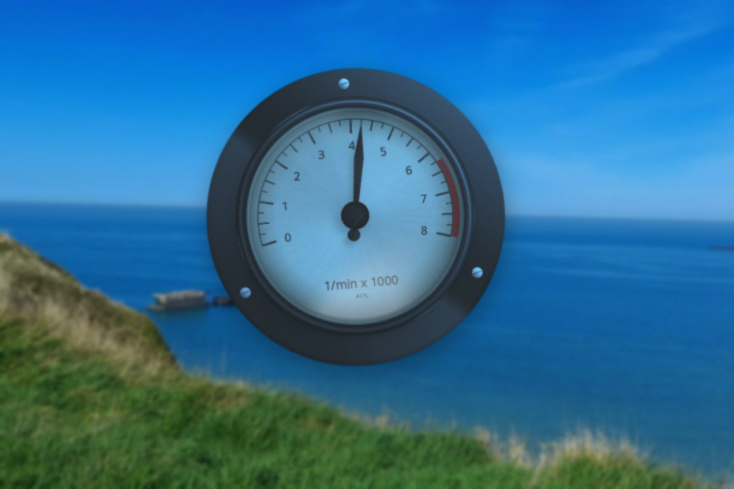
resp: 4250,rpm
